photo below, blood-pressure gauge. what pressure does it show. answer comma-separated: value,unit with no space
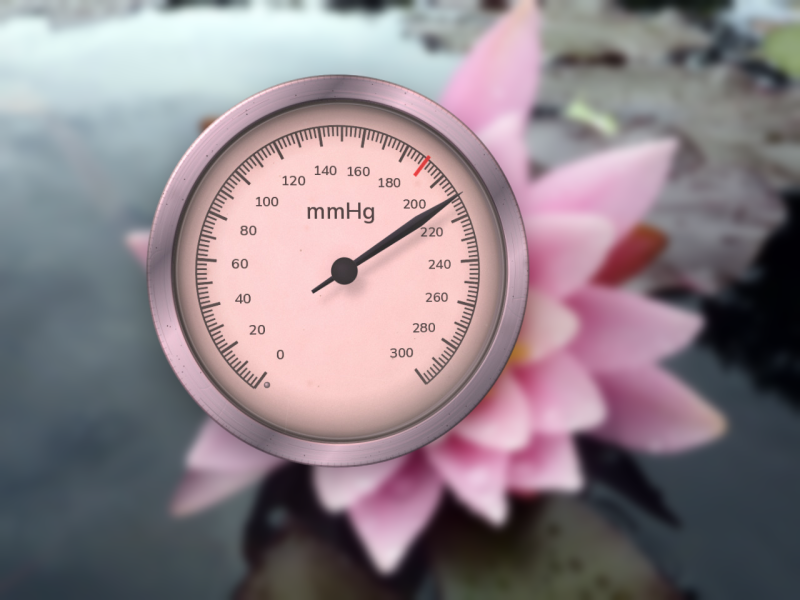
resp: 210,mmHg
